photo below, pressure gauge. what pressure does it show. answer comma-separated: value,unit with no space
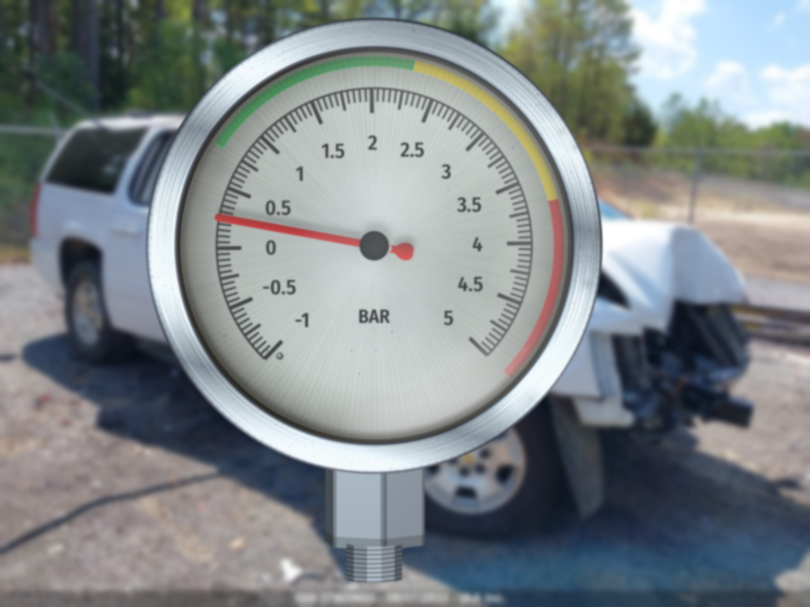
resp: 0.25,bar
